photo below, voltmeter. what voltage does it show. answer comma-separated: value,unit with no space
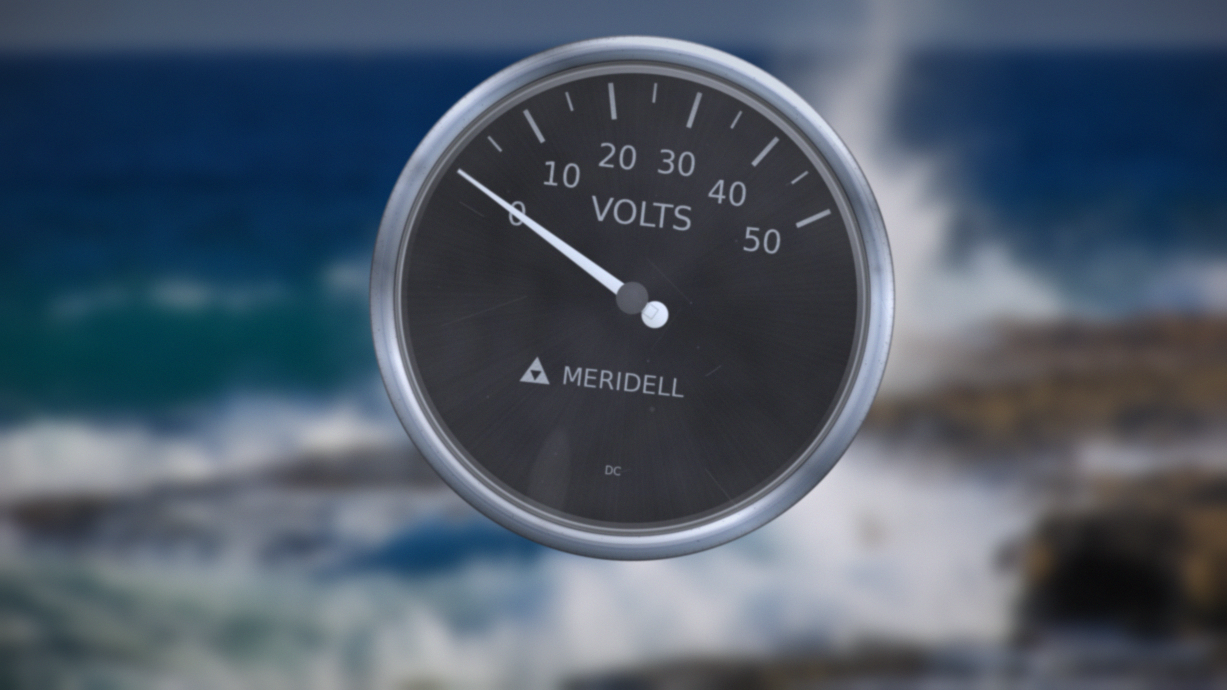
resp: 0,V
